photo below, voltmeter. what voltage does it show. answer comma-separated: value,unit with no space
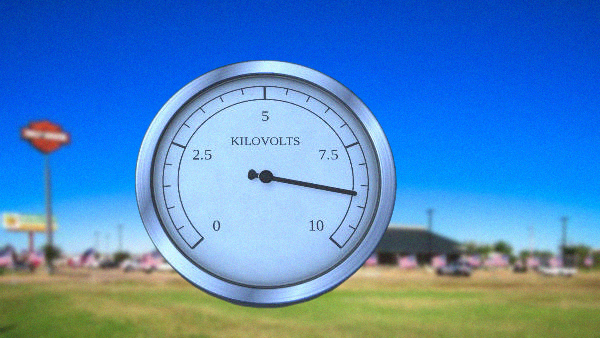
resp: 8.75,kV
